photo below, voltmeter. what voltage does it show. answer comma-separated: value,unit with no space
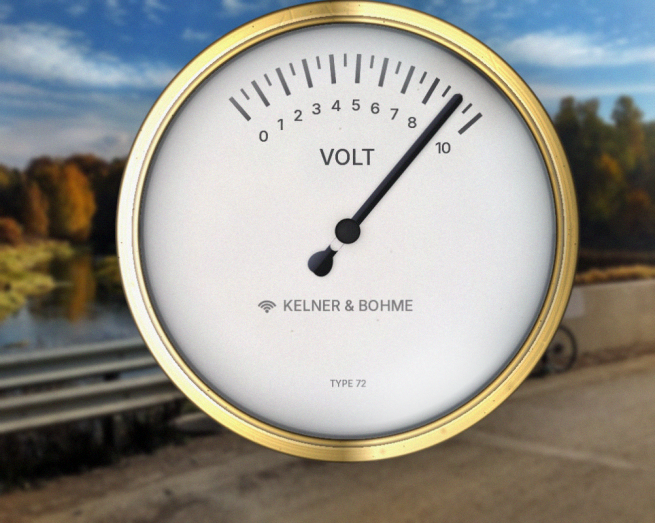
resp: 9,V
